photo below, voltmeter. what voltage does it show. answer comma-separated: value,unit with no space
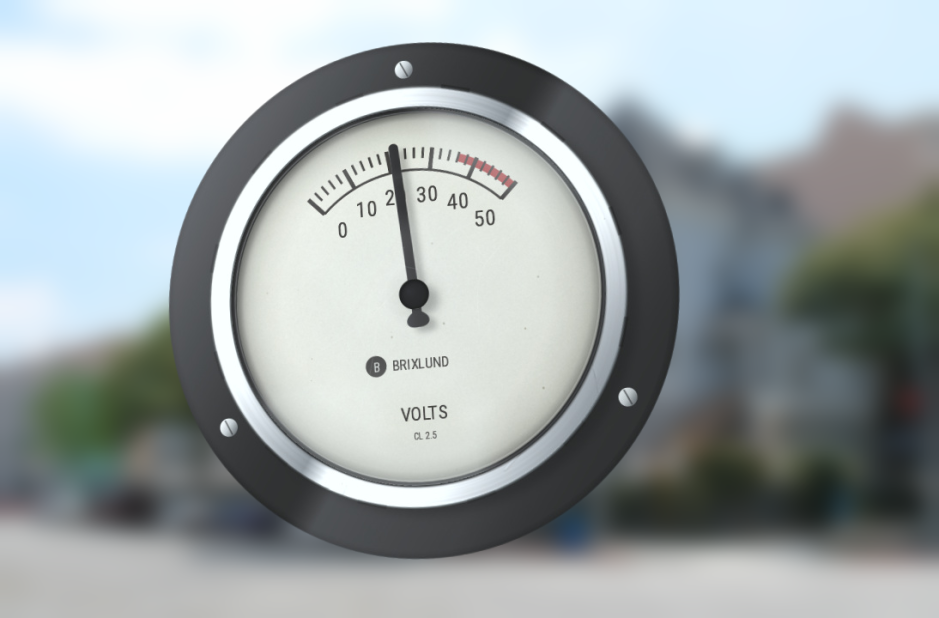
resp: 22,V
